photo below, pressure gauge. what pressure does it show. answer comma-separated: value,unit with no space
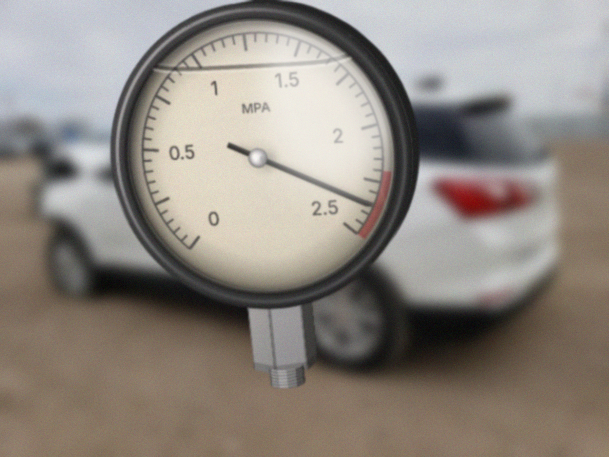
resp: 2.35,MPa
